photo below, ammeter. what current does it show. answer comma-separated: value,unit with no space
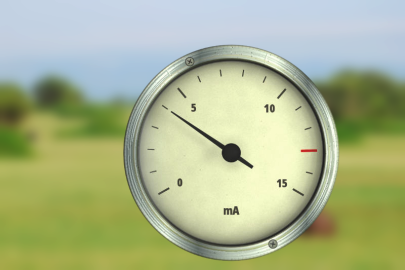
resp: 4,mA
